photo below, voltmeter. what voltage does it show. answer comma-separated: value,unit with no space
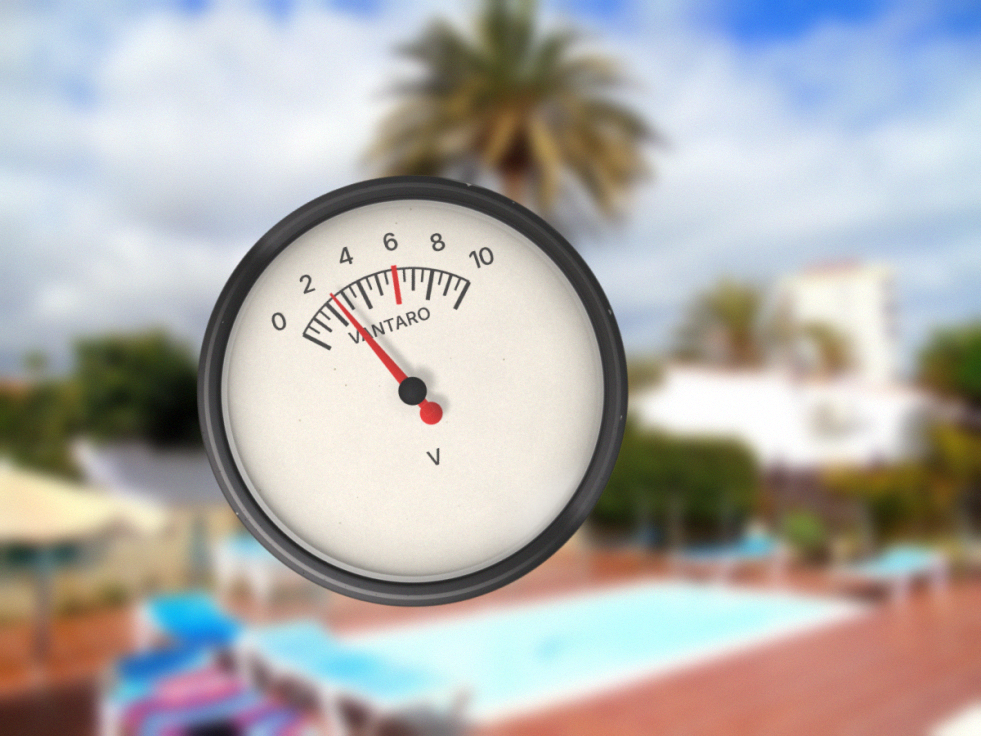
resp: 2.5,V
